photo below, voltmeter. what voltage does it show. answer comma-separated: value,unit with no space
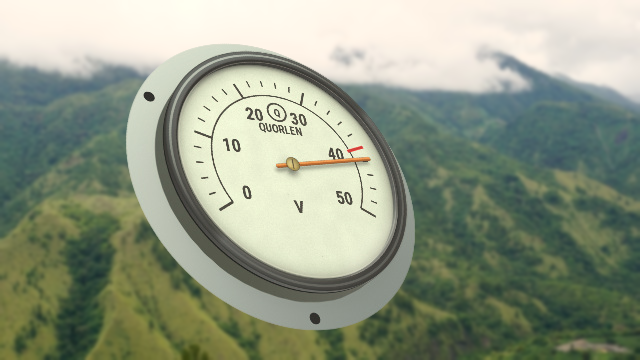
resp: 42,V
